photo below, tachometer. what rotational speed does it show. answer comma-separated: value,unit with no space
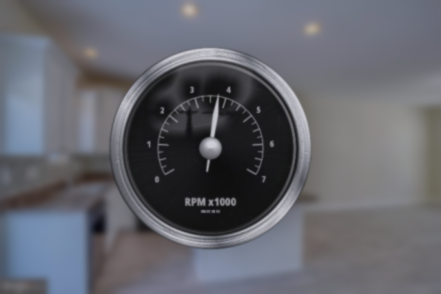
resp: 3750,rpm
